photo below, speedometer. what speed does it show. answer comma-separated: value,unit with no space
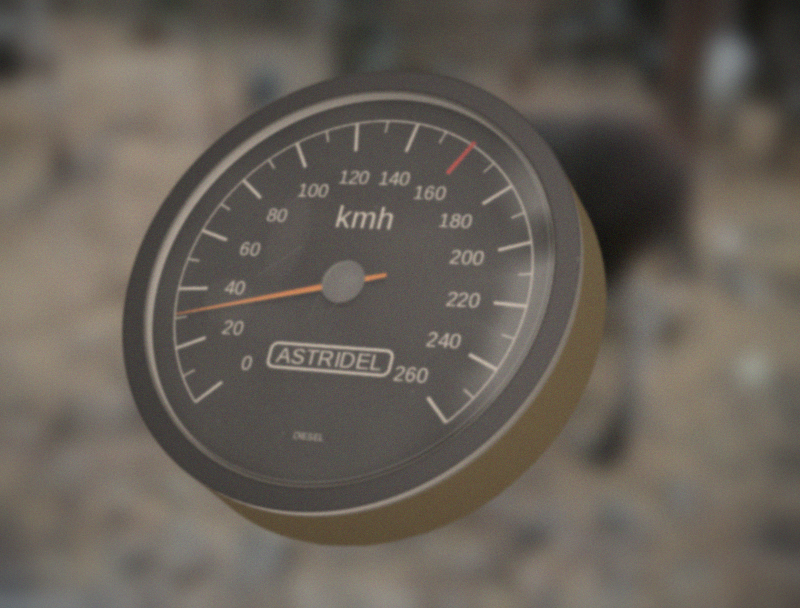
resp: 30,km/h
